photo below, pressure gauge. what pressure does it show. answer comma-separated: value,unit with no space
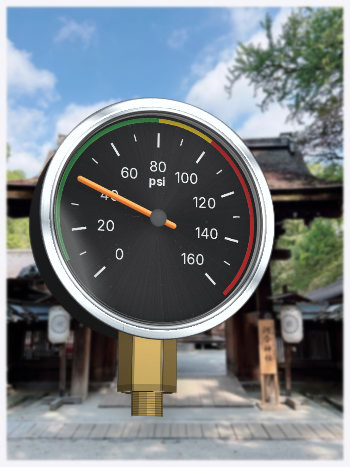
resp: 40,psi
